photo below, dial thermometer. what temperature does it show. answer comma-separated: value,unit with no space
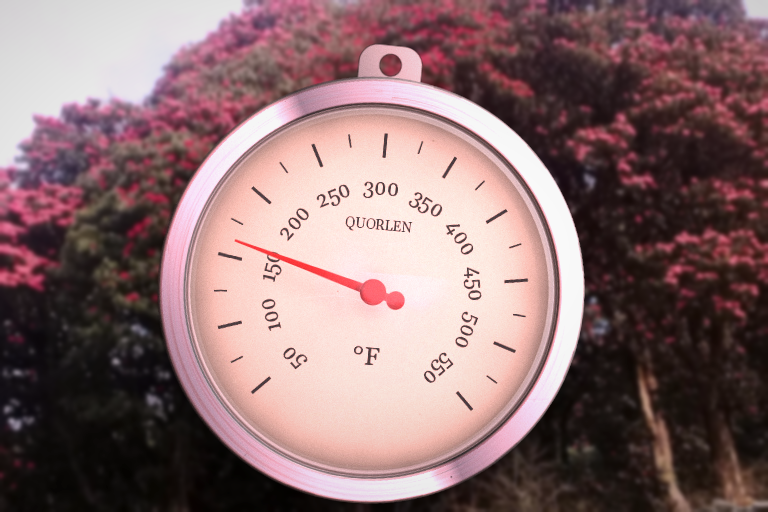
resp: 162.5,°F
